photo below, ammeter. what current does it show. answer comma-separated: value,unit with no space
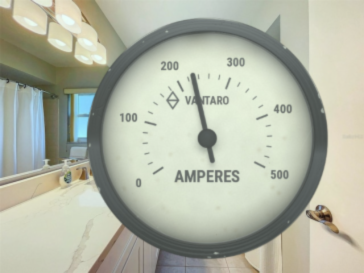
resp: 230,A
